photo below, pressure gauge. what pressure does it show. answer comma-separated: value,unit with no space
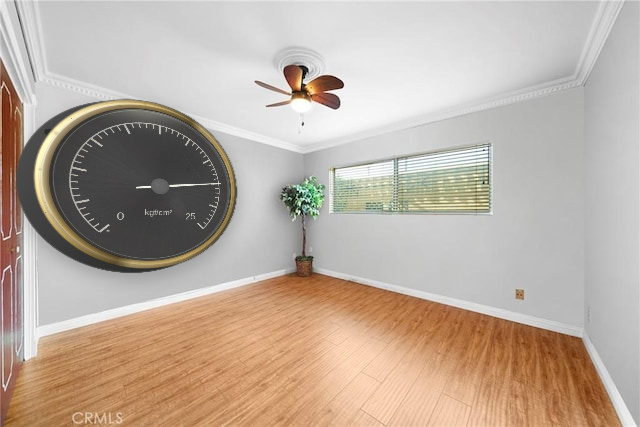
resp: 20,kg/cm²
